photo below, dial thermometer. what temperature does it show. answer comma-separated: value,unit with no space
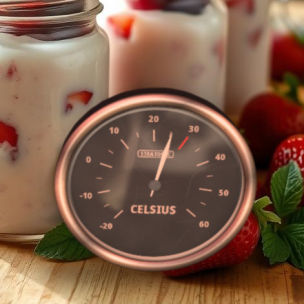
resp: 25,°C
